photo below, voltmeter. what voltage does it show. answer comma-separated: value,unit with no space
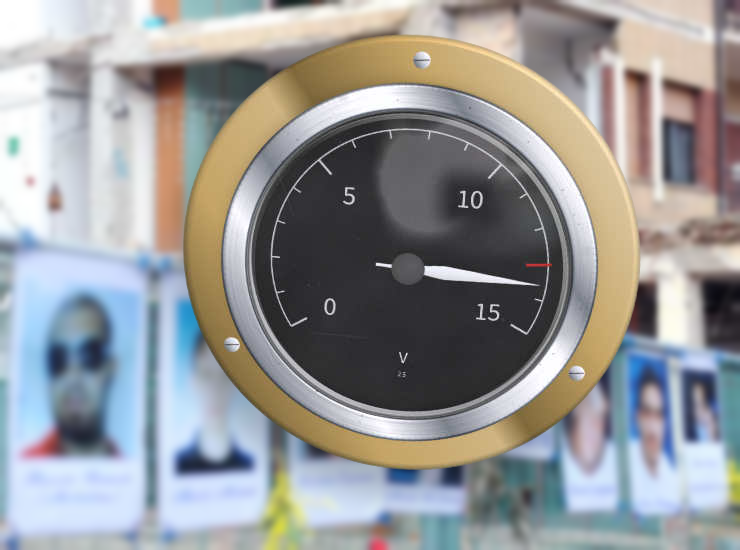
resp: 13.5,V
